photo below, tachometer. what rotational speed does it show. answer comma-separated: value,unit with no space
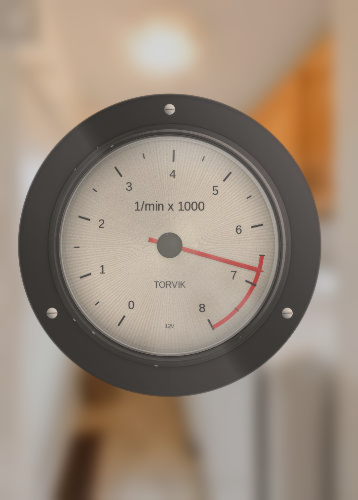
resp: 6750,rpm
